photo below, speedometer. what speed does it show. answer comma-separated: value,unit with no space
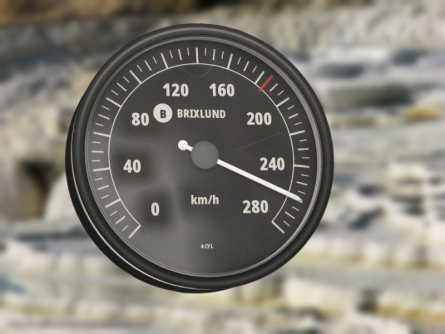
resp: 260,km/h
